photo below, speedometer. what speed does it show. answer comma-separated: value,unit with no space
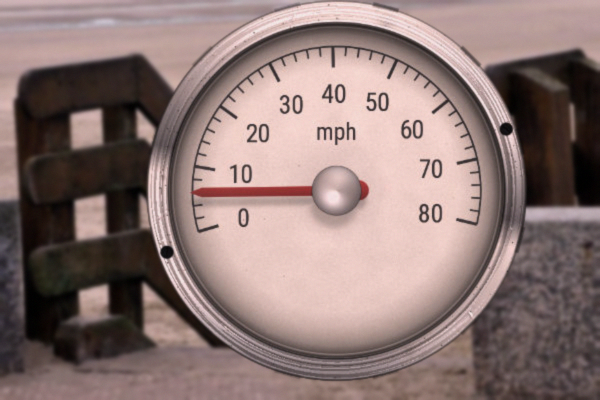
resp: 6,mph
